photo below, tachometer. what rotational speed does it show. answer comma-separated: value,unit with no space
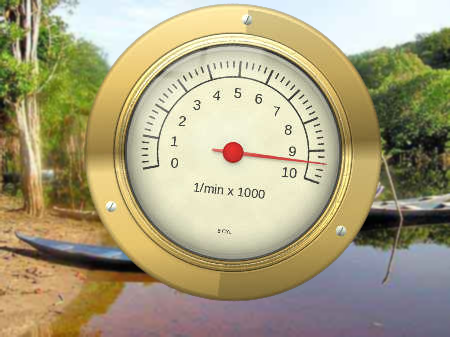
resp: 9400,rpm
